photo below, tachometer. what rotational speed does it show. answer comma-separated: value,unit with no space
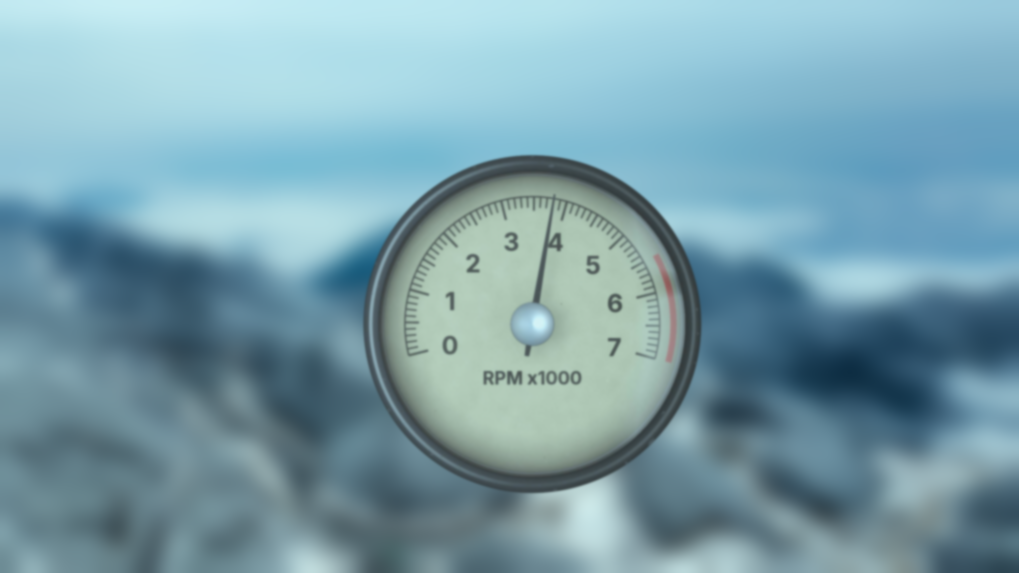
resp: 3800,rpm
